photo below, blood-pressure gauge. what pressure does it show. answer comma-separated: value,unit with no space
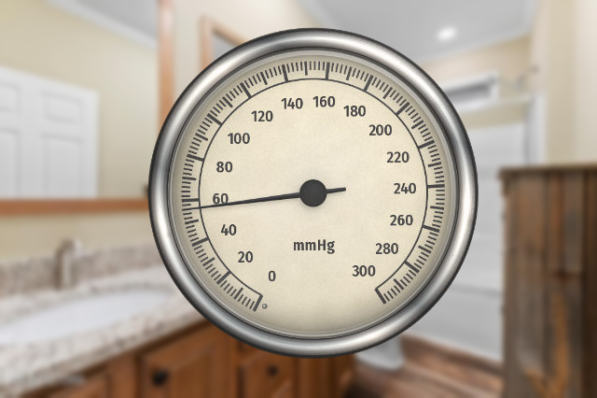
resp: 56,mmHg
